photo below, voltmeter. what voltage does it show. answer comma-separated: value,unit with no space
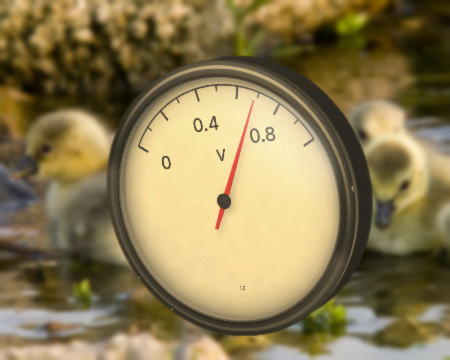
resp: 0.7,V
